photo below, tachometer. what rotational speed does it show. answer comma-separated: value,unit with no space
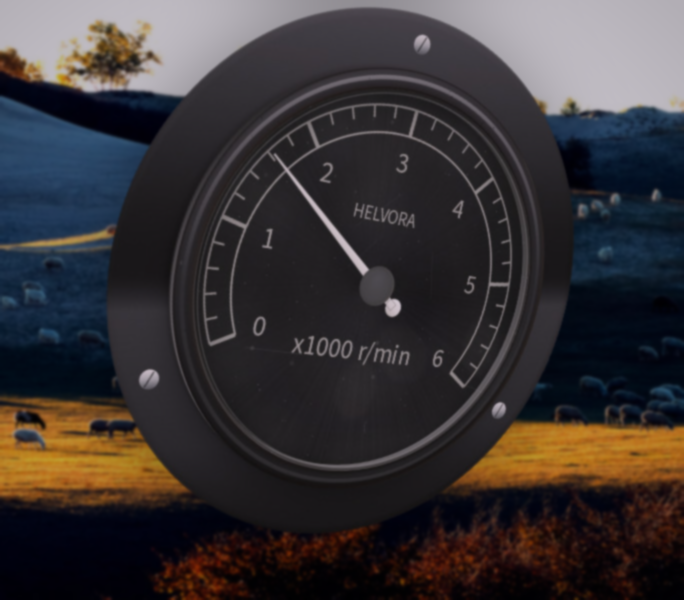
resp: 1600,rpm
